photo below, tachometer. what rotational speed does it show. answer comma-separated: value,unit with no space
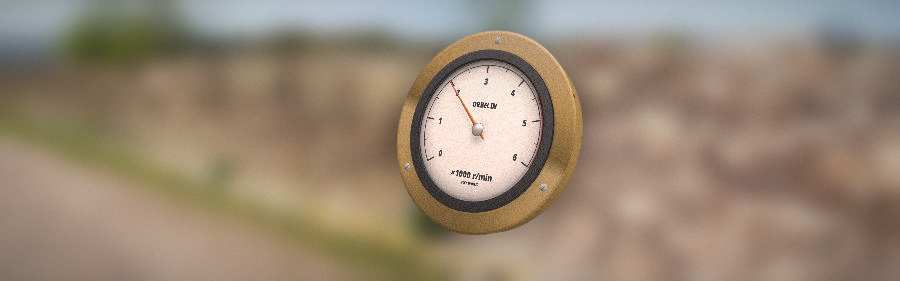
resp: 2000,rpm
